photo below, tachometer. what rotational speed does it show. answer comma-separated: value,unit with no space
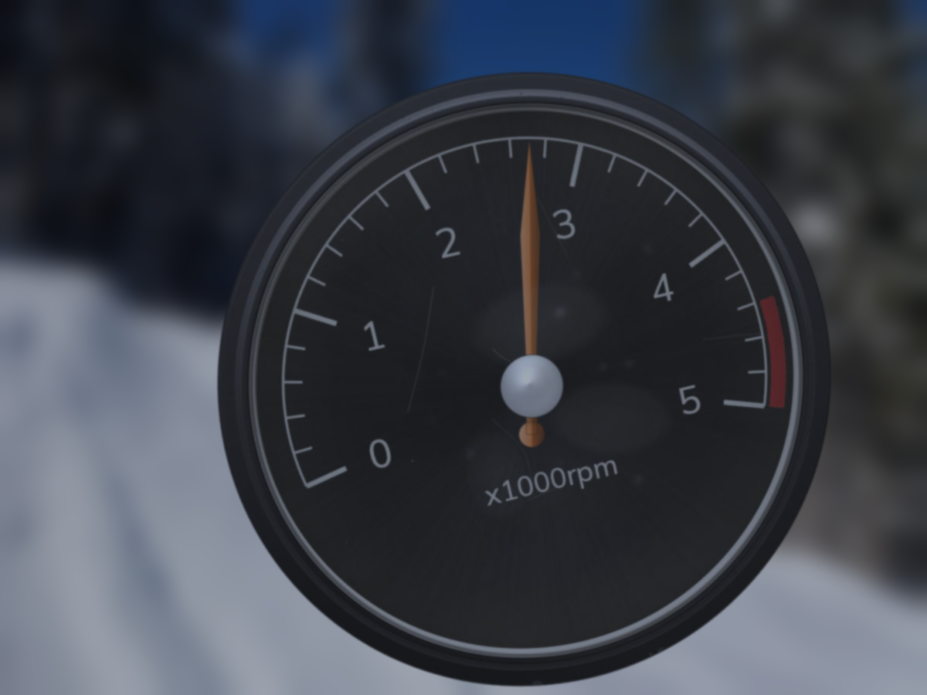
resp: 2700,rpm
